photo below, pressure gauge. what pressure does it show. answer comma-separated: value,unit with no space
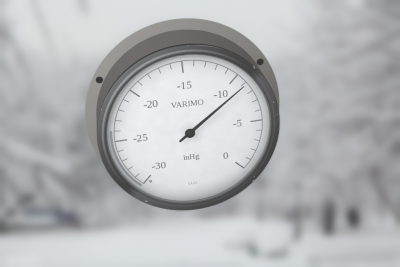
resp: -9,inHg
